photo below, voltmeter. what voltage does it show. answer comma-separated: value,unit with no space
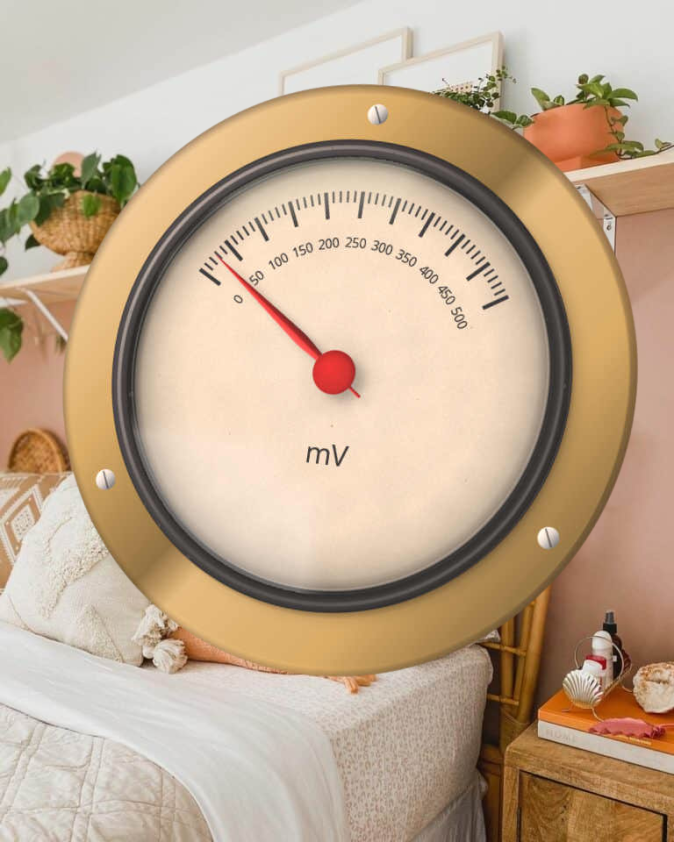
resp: 30,mV
